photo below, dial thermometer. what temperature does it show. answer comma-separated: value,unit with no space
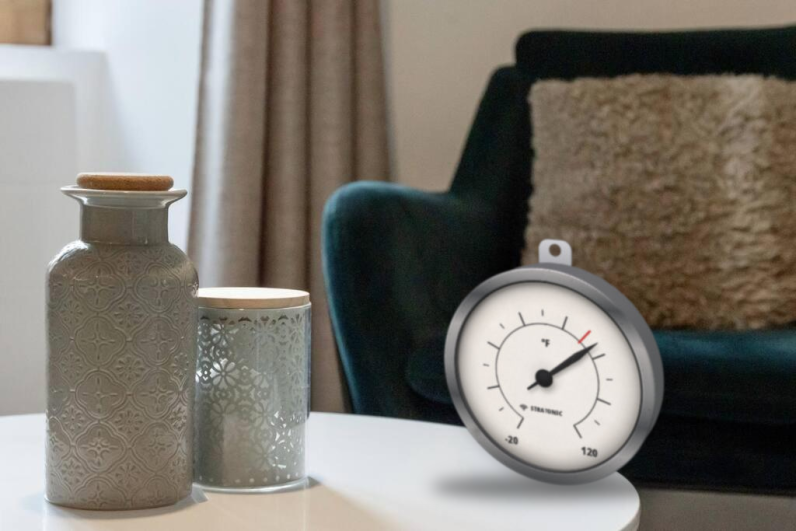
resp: 75,°F
